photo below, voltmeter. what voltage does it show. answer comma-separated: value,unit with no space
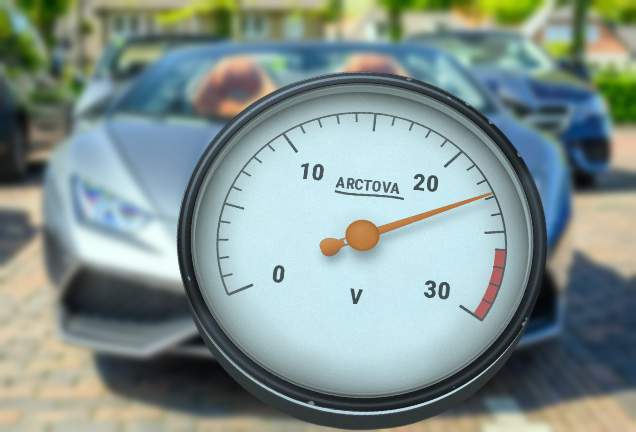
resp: 23,V
